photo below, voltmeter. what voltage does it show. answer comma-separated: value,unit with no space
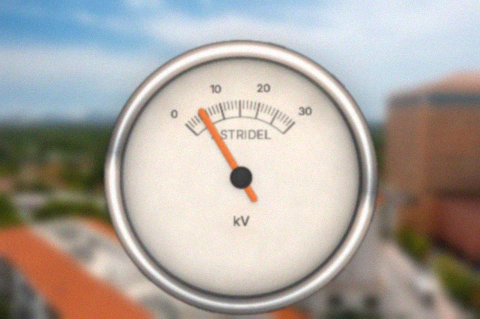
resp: 5,kV
